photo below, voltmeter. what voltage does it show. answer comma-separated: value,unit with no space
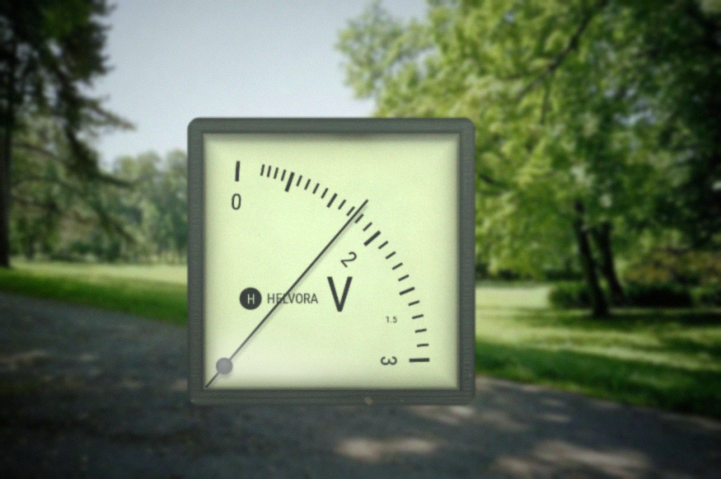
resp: 1.75,V
